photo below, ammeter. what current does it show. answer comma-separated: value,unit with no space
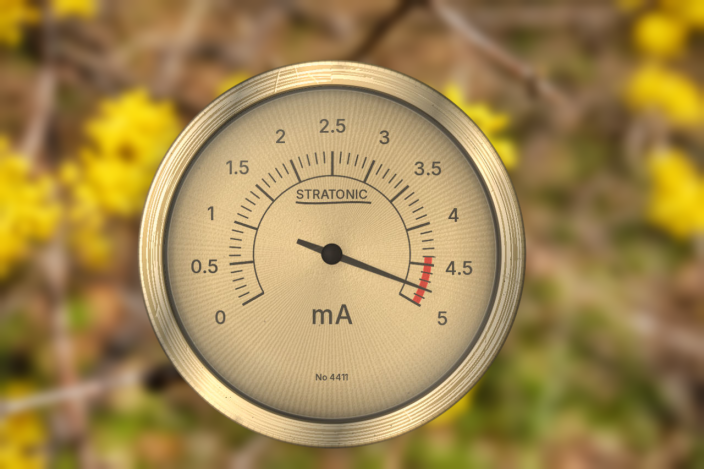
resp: 4.8,mA
